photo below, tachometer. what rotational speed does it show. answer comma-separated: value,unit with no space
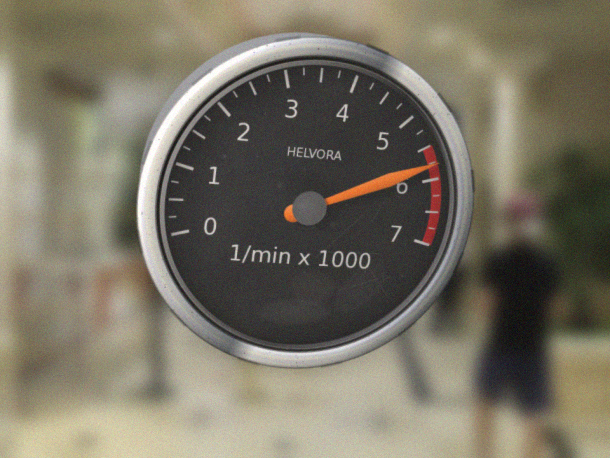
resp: 5750,rpm
